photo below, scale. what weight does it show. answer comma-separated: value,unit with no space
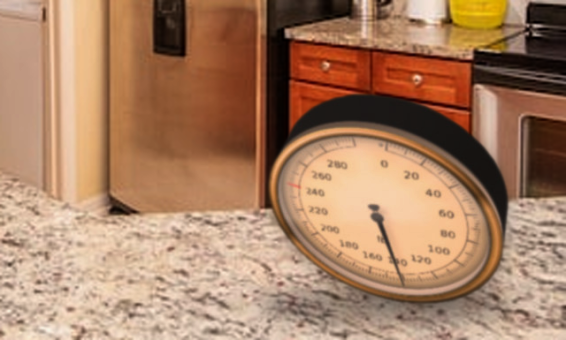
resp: 140,lb
